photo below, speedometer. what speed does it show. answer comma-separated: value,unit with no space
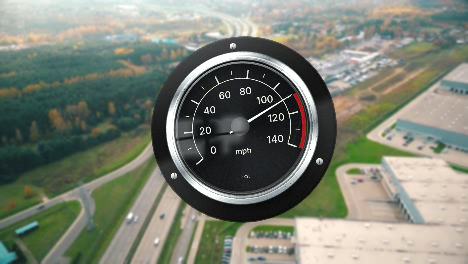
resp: 110,mph
